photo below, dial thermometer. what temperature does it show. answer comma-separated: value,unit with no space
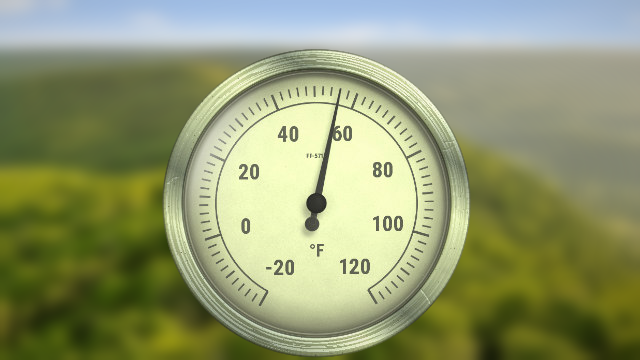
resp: 56,°F
